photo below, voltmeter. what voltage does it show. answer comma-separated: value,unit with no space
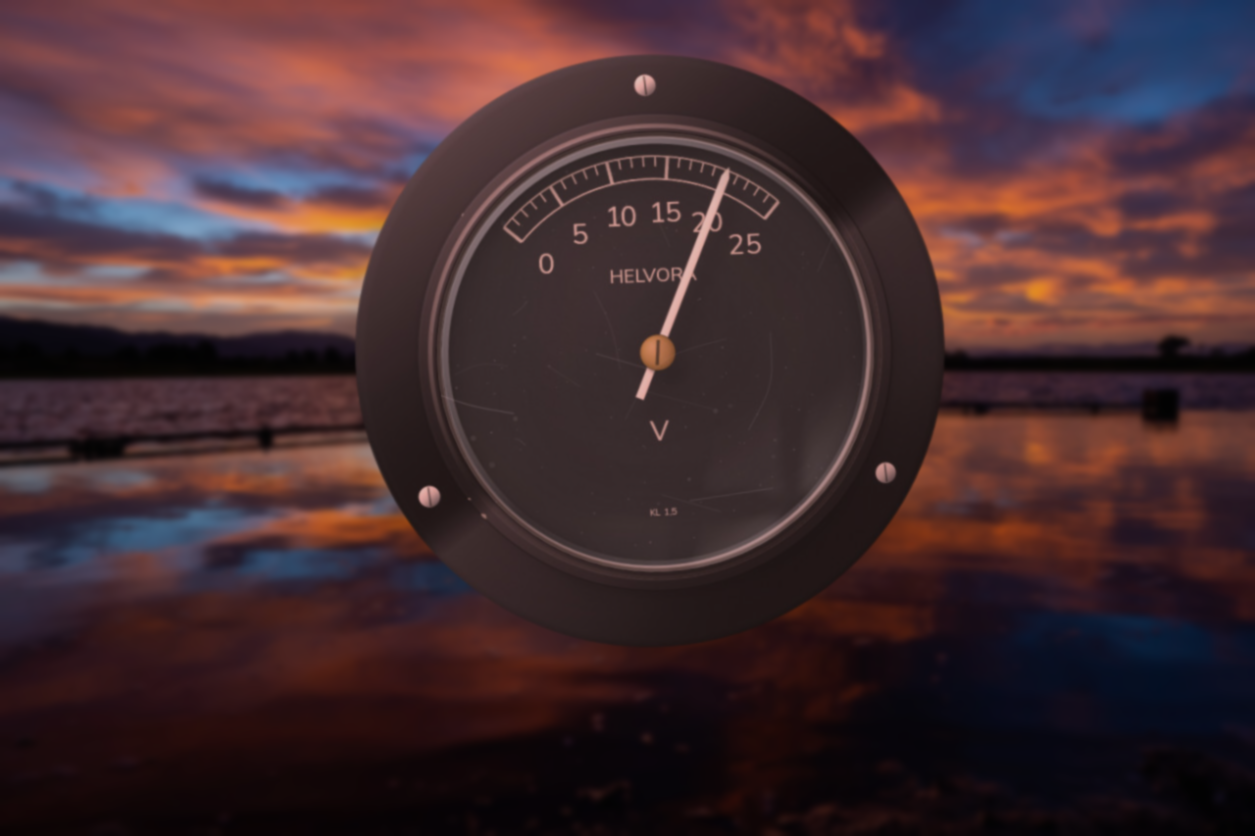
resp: 20,V
